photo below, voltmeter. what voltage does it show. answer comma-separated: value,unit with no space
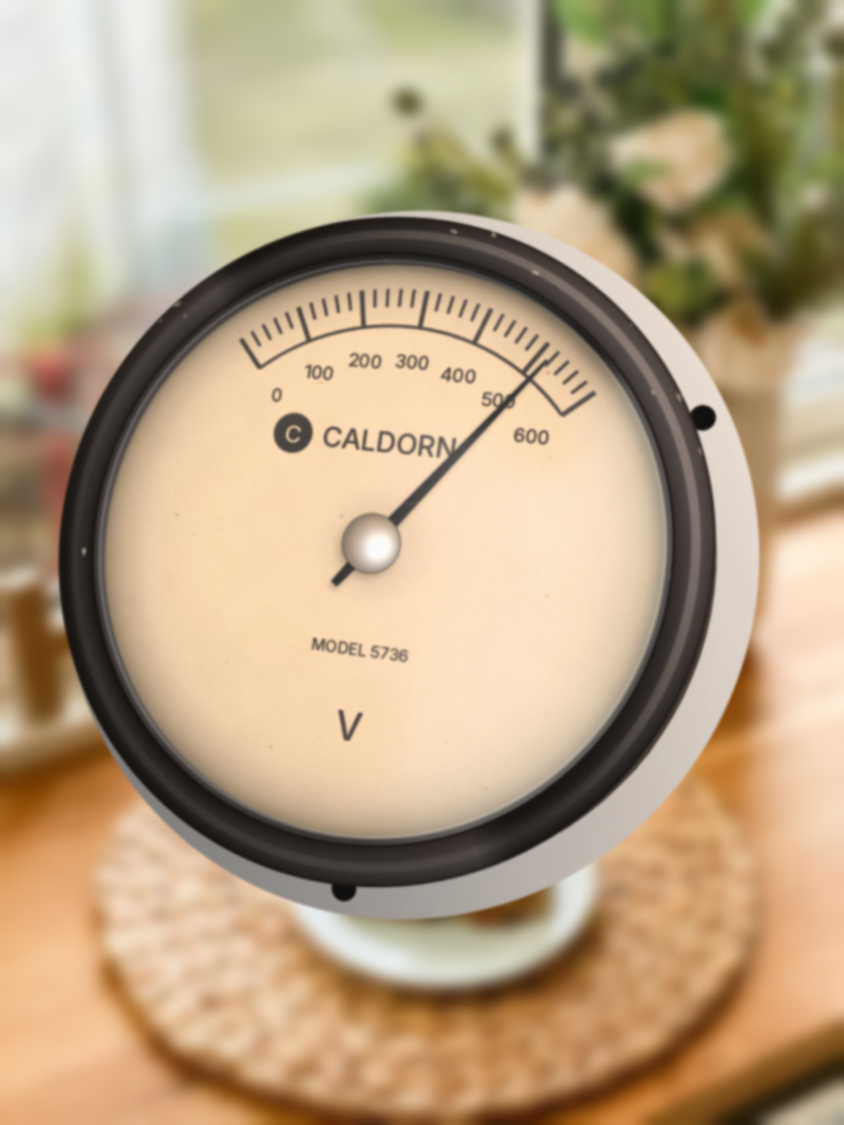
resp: 520,V
